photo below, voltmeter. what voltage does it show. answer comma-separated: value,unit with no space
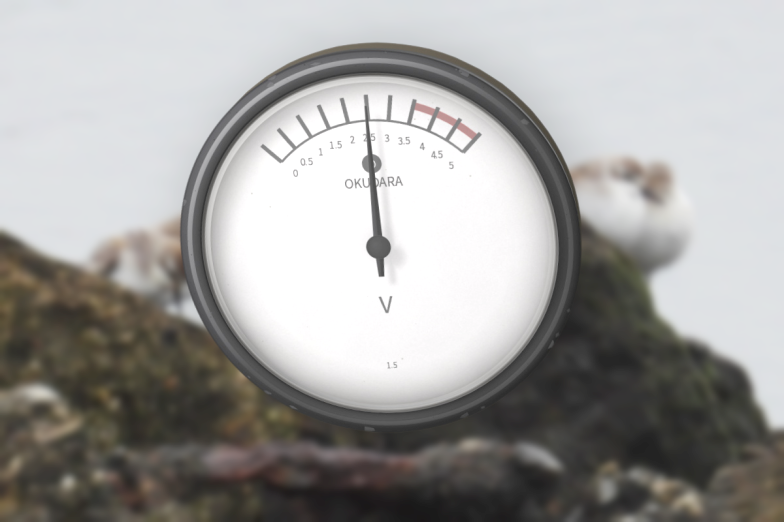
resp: 2.5,V
